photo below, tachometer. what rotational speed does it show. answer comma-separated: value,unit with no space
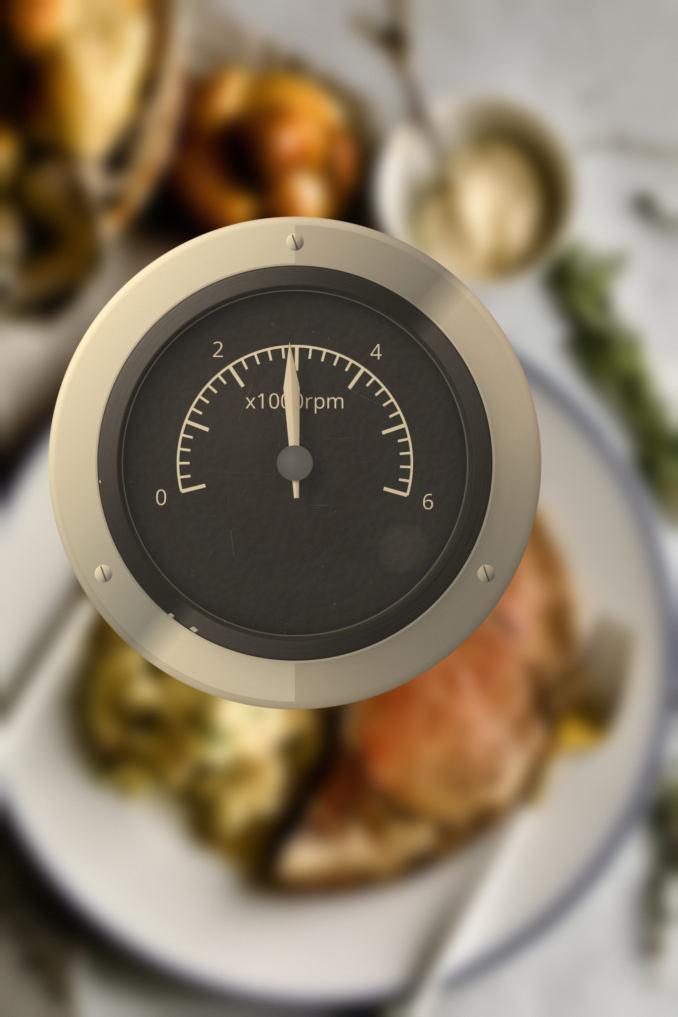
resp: 2900,rpm
